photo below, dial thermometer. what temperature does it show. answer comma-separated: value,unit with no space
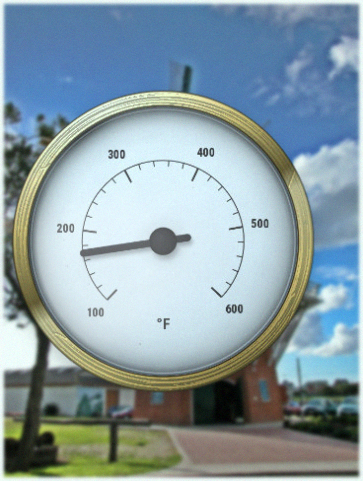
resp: 170,°F
